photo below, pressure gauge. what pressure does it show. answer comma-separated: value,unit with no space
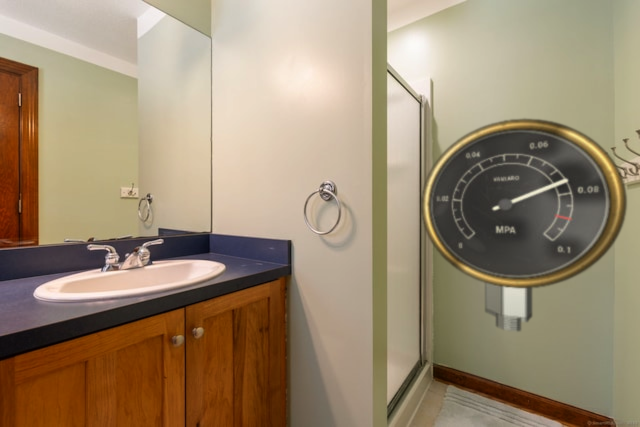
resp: 0.075,MPa
